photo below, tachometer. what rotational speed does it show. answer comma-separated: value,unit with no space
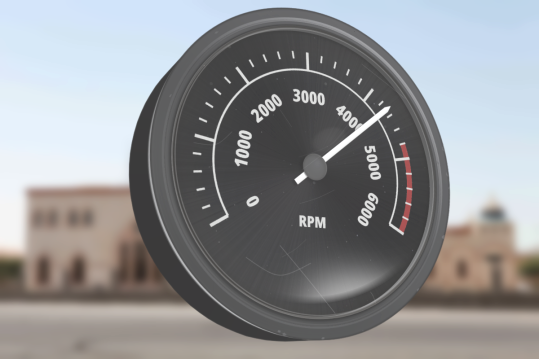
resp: 4300,rpm
